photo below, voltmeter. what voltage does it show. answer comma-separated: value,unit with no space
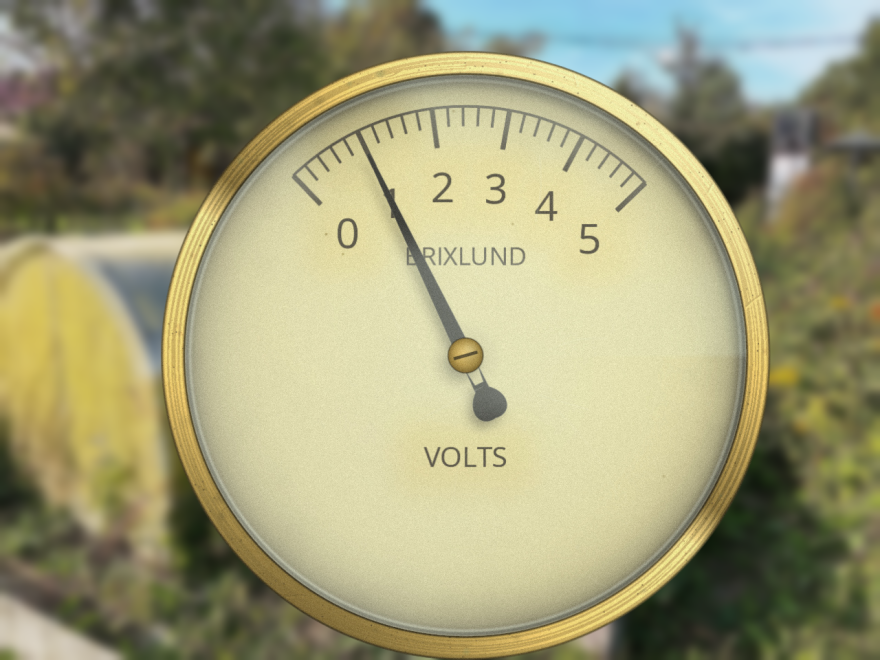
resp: 1,V
